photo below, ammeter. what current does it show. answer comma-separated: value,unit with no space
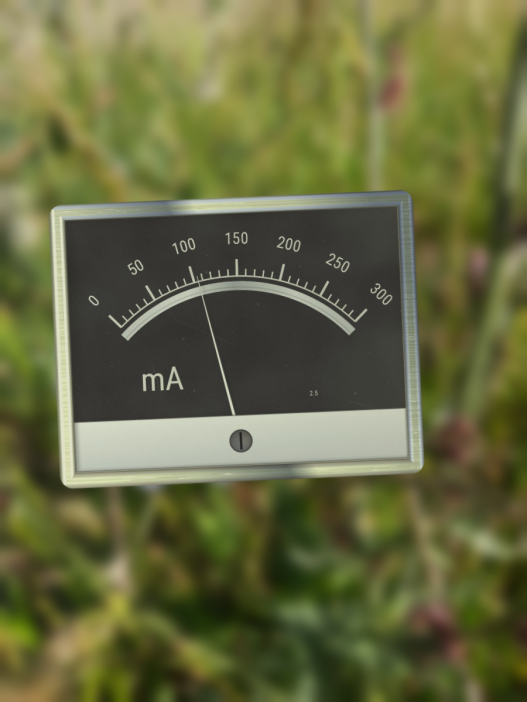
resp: 105,mA
